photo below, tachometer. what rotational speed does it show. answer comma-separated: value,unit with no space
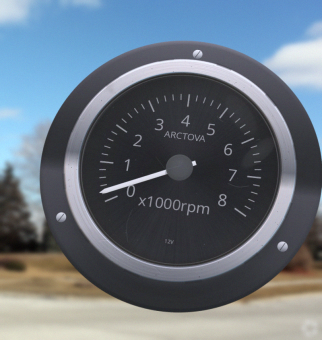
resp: 200,rpm
